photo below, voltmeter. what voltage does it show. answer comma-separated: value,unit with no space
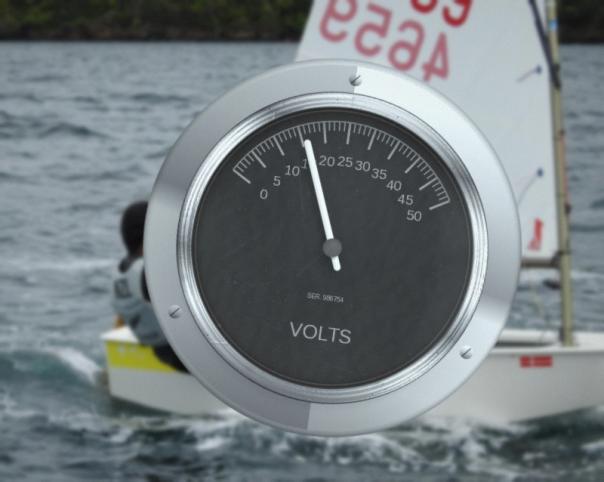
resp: 16,V
